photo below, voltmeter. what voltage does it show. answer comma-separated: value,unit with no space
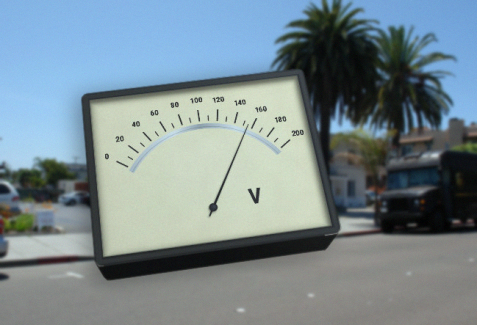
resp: 155,V
